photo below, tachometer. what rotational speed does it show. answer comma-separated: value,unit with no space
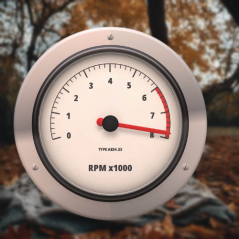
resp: 7800,rpm
